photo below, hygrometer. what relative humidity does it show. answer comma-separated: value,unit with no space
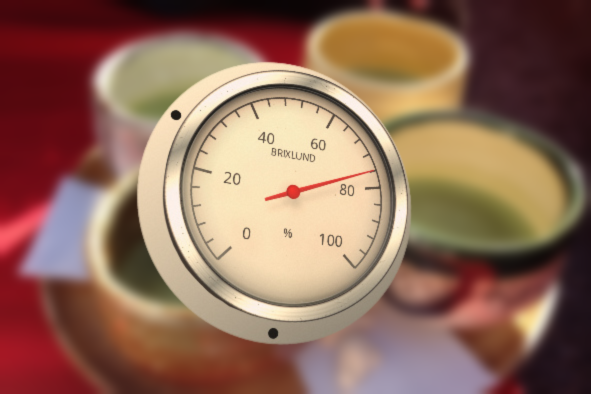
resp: 76,%
